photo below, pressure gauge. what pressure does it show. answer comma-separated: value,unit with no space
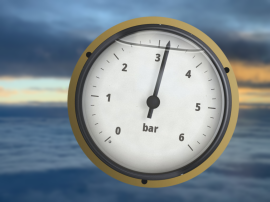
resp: 3.2,bar
